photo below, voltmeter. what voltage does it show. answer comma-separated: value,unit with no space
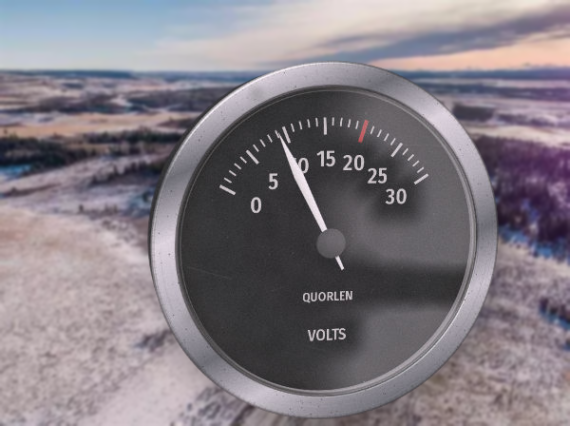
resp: 9,V
